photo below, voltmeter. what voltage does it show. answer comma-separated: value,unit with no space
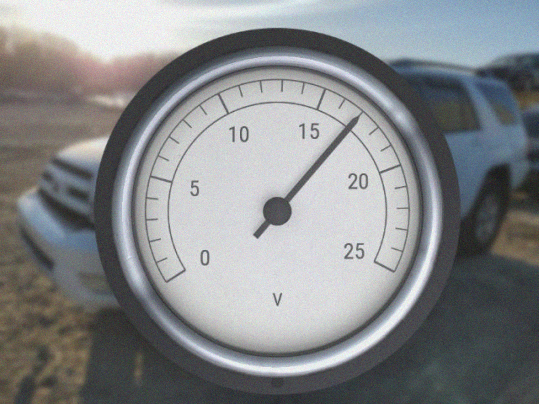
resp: 17,V
